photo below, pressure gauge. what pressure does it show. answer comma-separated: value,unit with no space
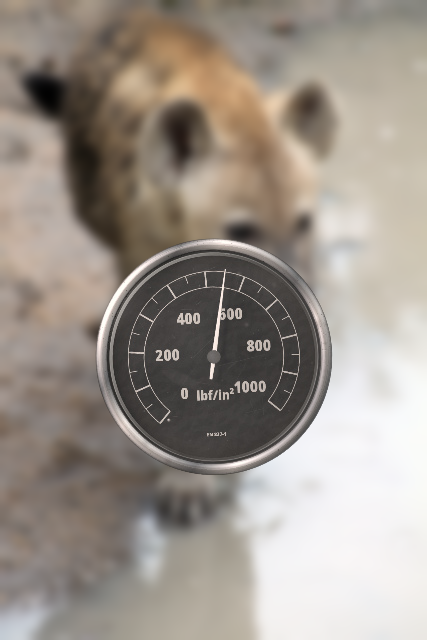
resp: 550,psi
